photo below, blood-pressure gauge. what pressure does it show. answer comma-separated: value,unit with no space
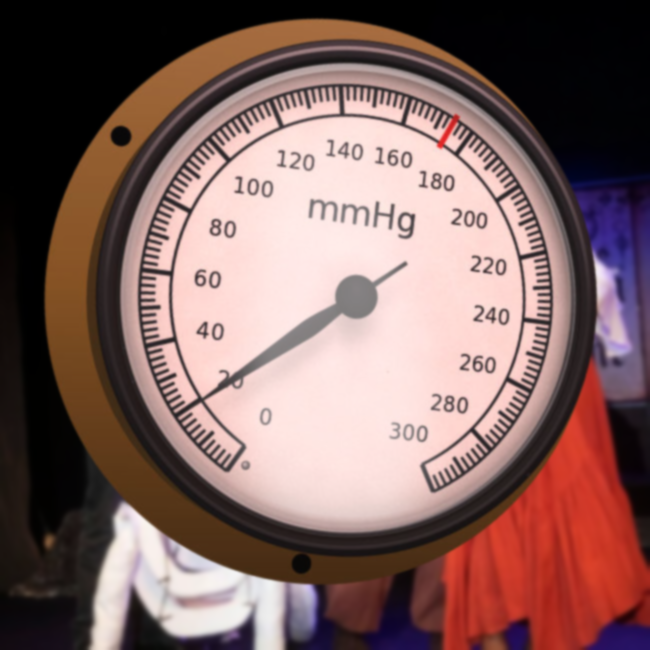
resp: 20,mmHg
